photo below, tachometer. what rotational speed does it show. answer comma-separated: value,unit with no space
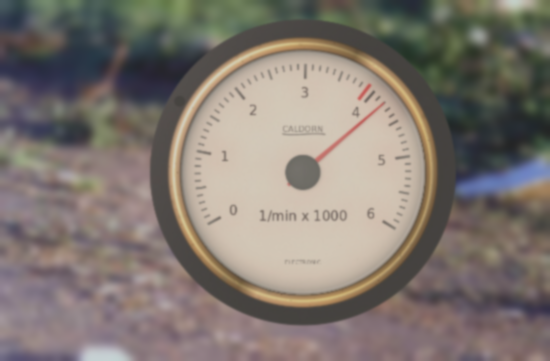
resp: 4200,rpm
